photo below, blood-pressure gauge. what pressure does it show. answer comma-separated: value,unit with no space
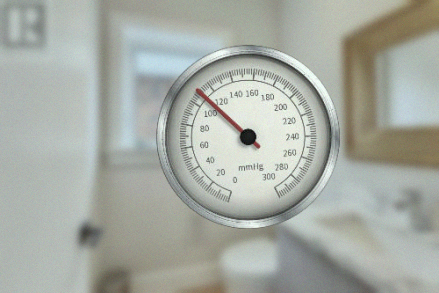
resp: 110,mmHg
